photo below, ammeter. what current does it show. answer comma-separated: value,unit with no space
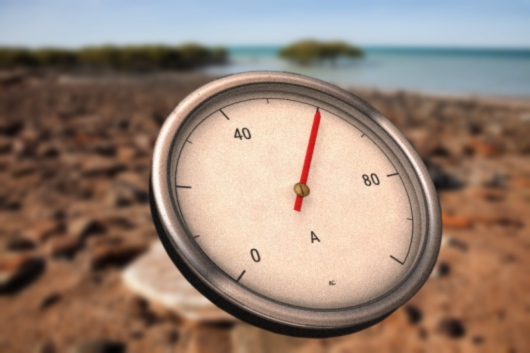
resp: 60,A
